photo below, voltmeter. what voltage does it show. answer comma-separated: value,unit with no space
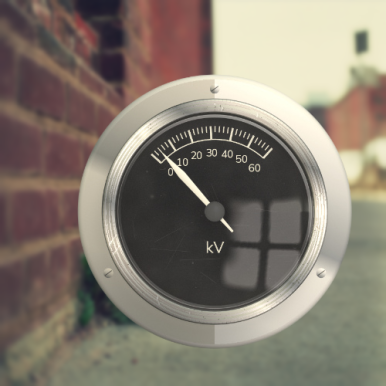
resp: 4,kV
